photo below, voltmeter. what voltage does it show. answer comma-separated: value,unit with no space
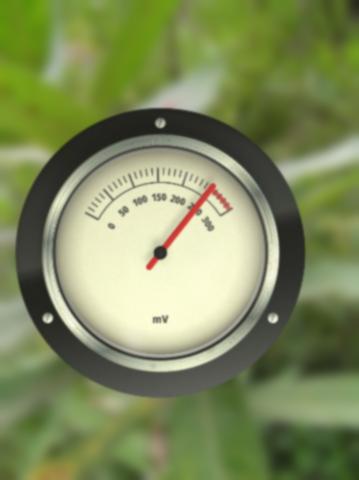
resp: 250,mV
